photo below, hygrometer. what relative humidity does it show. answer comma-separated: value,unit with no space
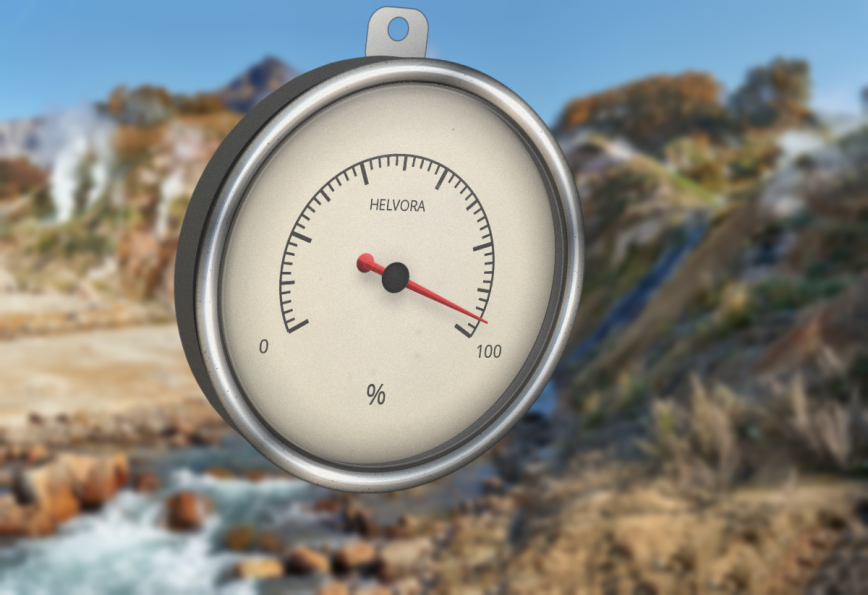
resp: 96,%
